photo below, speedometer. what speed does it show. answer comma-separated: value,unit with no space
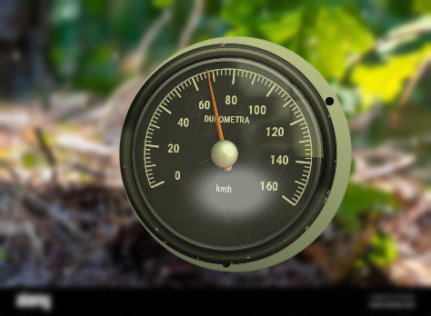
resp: 68,km/h
